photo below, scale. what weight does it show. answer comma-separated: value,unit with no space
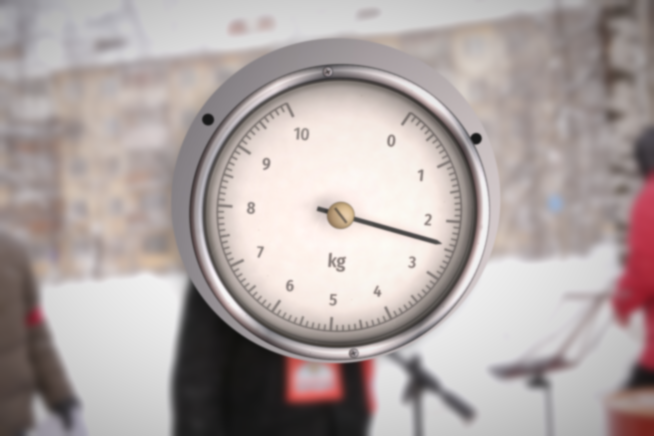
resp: 2.4,kg
